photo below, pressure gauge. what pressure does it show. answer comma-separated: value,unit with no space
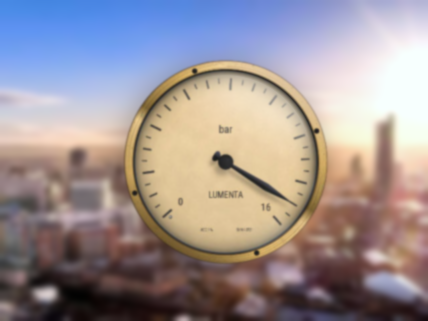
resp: 15,bar
